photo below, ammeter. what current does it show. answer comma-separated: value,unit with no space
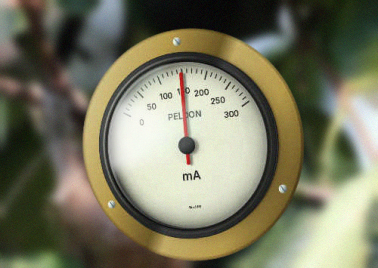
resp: 150,mA
